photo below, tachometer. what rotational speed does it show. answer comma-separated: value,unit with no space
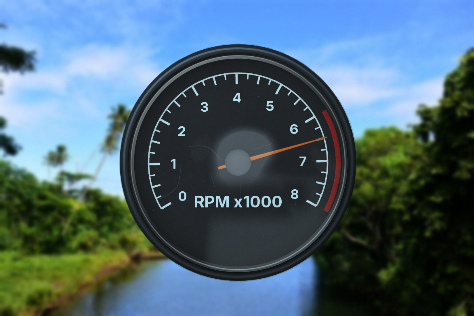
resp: 6500,rpm
